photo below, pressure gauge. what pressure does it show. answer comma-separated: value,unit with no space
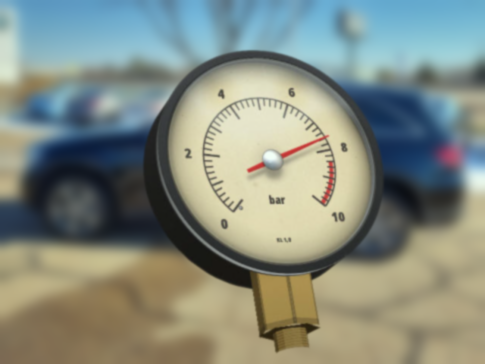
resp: 7.6,bar
